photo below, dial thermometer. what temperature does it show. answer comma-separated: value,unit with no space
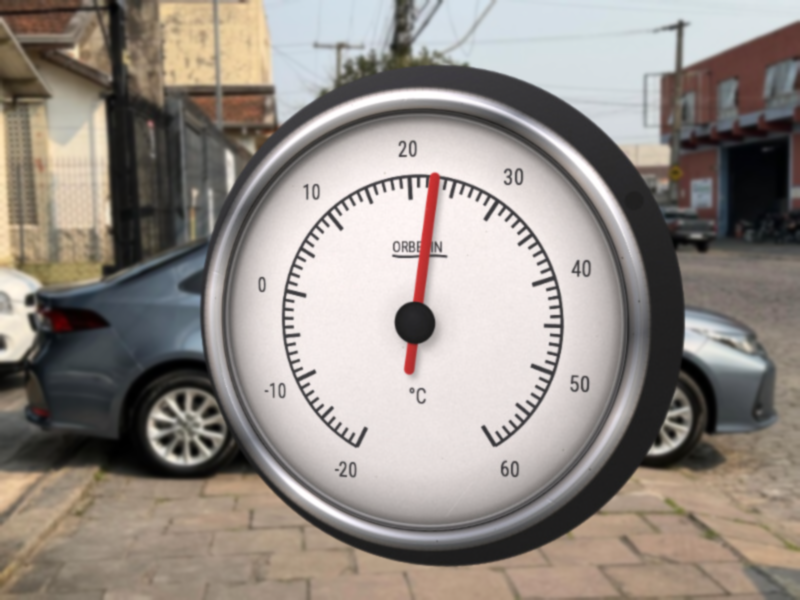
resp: 23,°C
